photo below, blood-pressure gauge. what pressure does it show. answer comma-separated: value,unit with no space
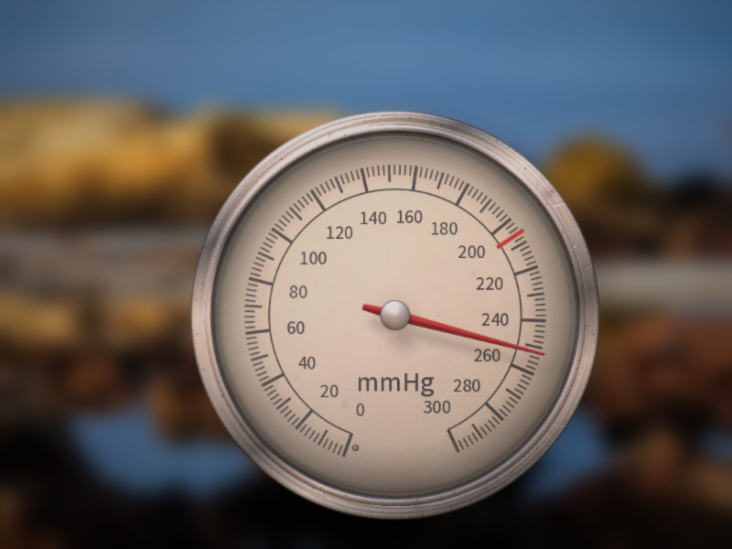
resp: 252,mmHg
